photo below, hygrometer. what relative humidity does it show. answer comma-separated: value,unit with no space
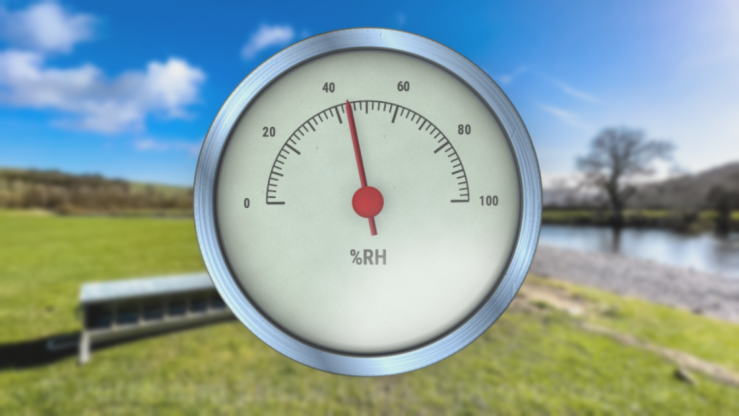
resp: 44,%
